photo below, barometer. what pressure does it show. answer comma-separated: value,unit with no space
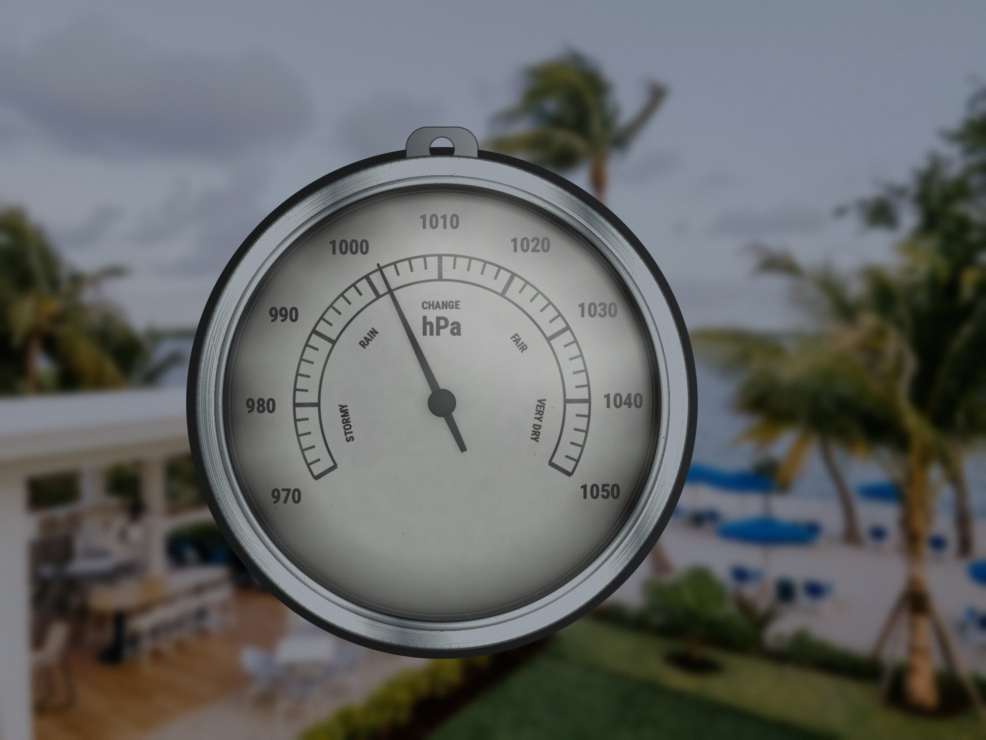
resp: 1002,hPa
